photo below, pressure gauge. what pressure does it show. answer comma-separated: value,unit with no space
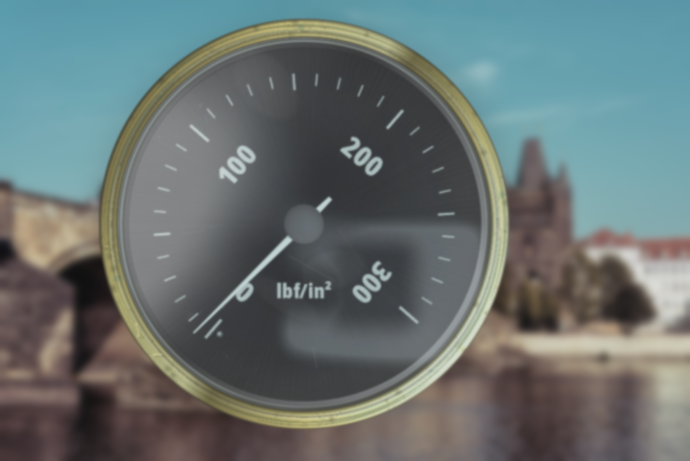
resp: 5,psi
